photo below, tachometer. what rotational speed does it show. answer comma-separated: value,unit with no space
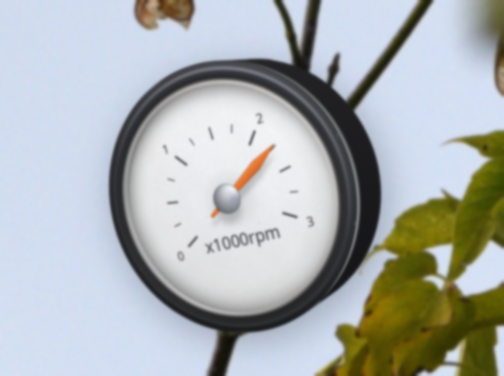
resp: 2250,rpm
